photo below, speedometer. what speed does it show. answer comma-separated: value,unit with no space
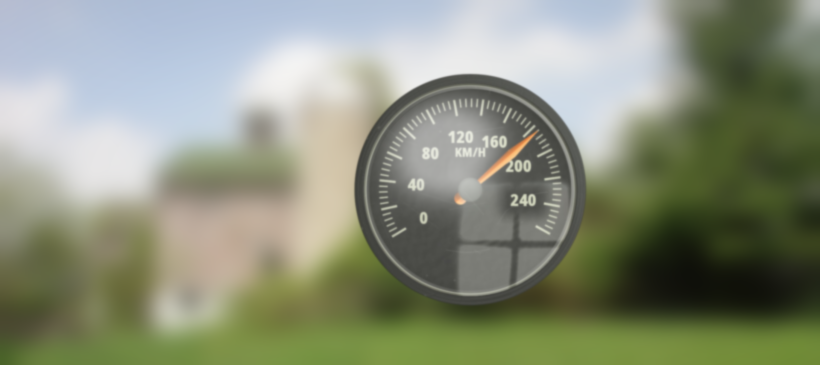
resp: 184,km/h
